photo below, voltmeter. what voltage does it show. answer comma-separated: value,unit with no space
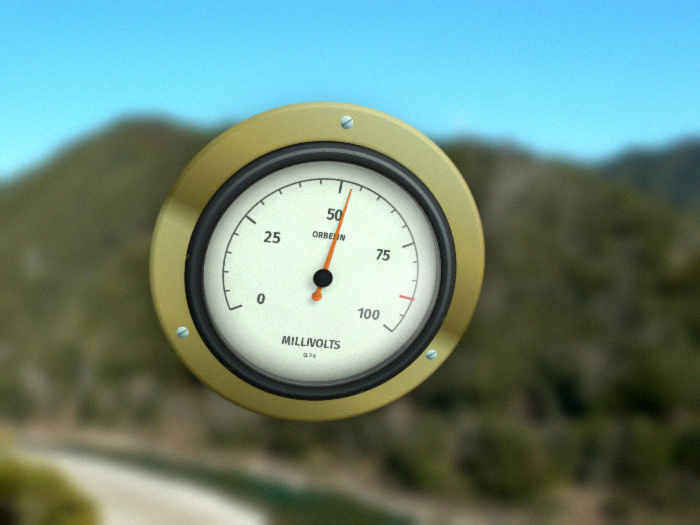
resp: 52.5,mV
